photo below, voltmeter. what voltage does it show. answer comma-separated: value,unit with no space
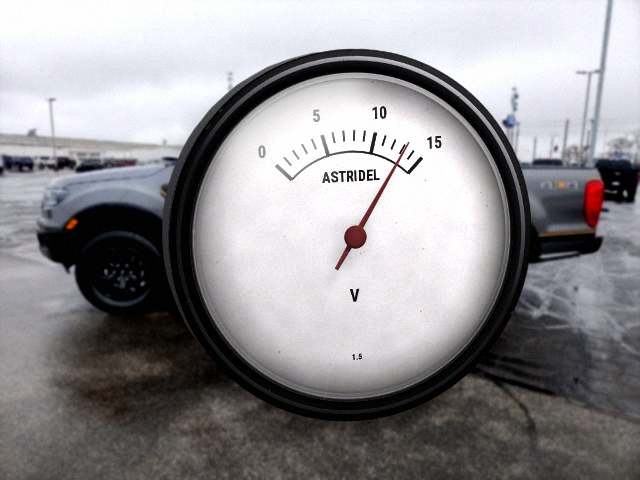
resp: 13,V
